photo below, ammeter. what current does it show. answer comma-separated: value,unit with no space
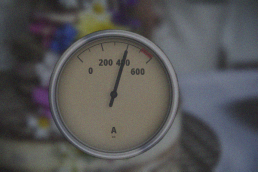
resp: 400,A
